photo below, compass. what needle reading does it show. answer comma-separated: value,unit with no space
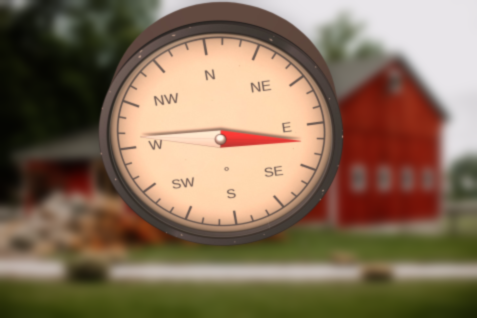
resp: 100,°
